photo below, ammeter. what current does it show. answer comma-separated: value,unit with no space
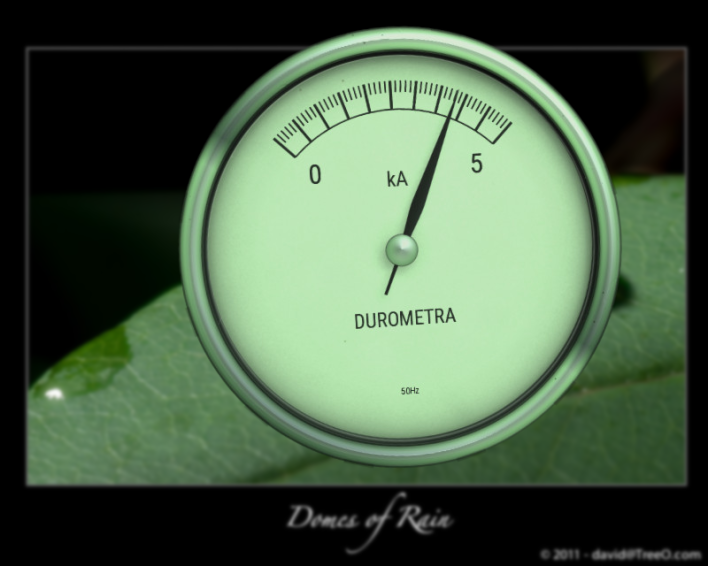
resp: 3.8,kA
